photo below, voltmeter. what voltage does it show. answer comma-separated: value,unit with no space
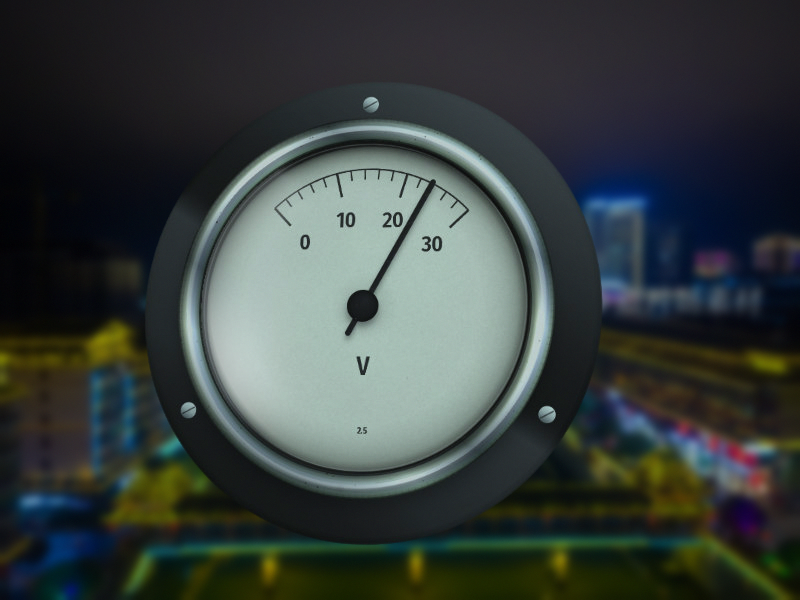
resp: 24,V
